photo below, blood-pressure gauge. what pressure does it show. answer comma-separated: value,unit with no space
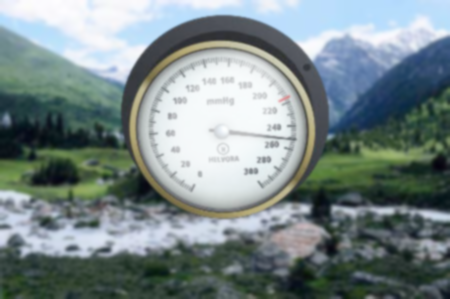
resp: 250,mmHg
